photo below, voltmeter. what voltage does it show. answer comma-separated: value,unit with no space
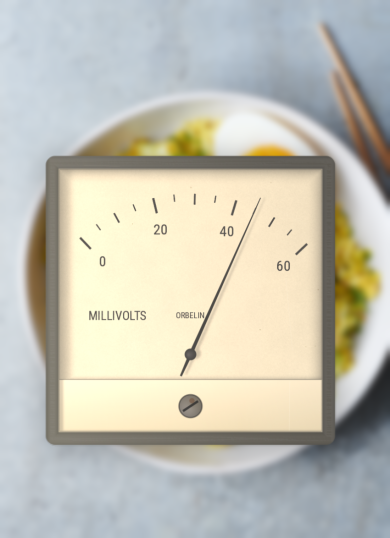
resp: 45,mV
